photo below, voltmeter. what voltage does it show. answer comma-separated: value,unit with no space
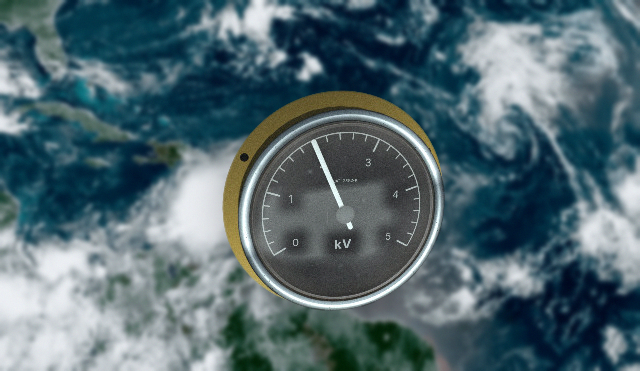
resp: 2,kV
